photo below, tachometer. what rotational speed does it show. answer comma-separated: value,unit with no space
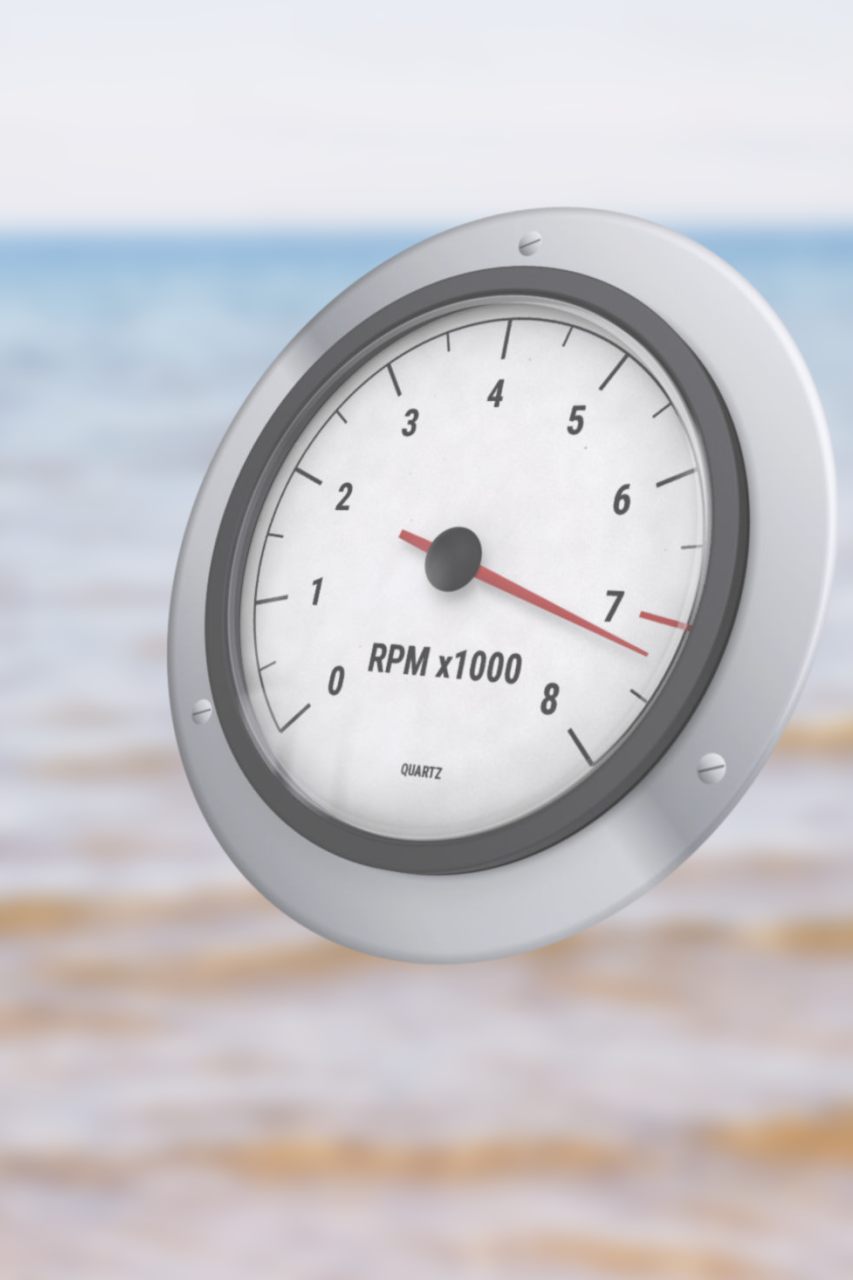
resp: 7250,rpm
